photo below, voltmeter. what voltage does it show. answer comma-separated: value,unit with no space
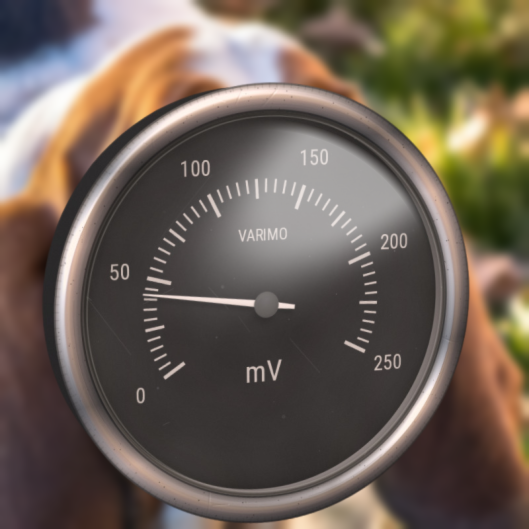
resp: 42.5,mV
